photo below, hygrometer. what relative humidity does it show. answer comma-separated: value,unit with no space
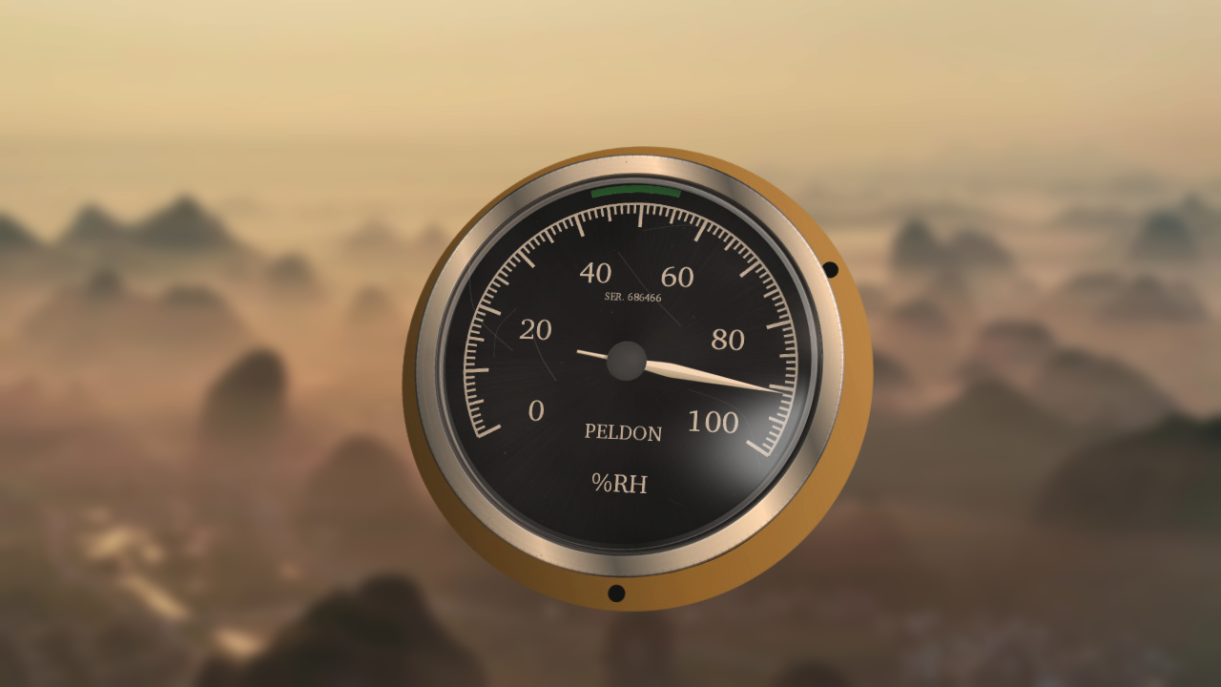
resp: 91,%
